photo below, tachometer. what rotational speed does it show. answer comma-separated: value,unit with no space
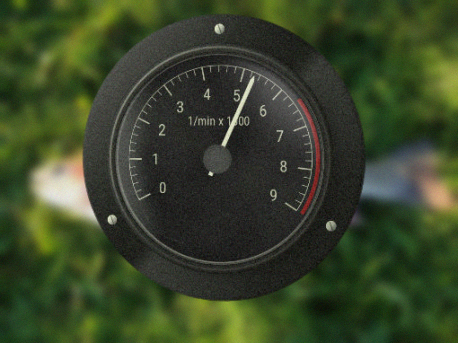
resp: 5300,rpm
